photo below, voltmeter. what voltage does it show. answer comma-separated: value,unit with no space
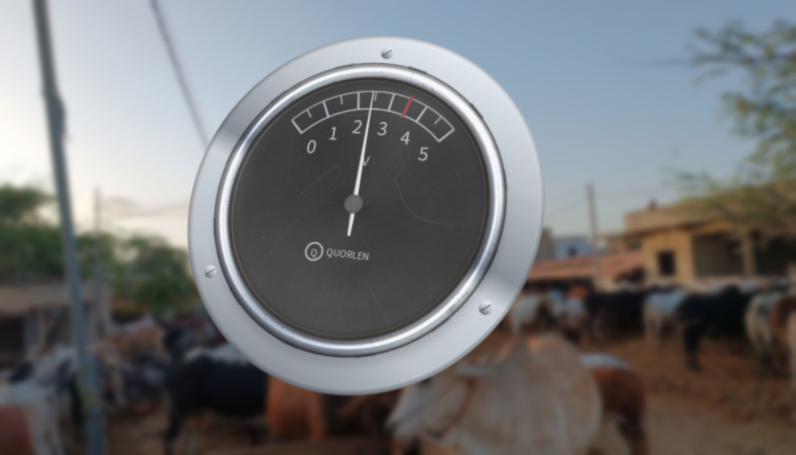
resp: 2.5,V
